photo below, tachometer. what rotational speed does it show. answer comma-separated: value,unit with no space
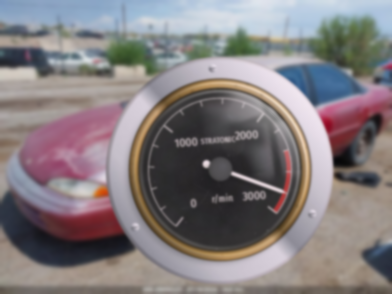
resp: 2800,rpm
